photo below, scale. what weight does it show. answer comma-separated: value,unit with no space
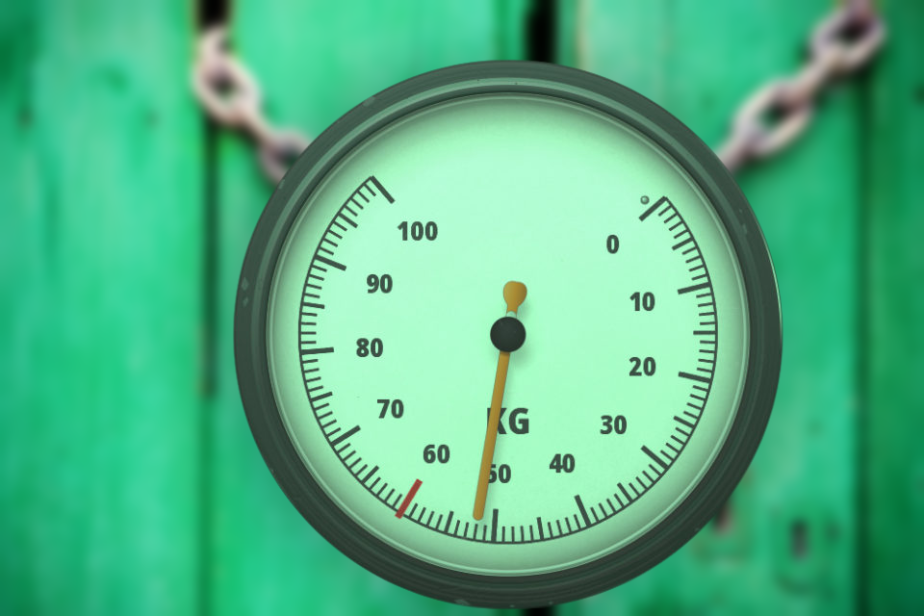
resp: 52,kg
